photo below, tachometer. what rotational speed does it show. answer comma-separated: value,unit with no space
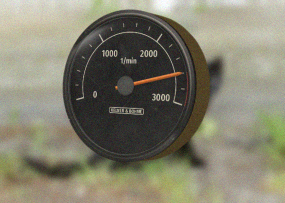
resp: 2600,rpm
